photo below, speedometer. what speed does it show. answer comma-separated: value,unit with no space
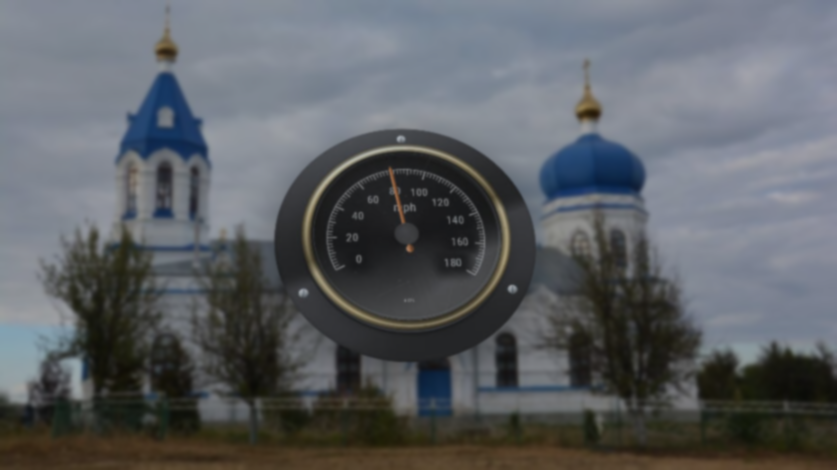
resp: 80,mph
